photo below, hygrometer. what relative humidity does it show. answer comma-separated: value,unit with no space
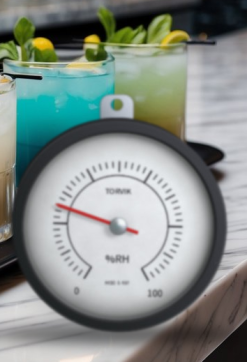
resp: 26,%
